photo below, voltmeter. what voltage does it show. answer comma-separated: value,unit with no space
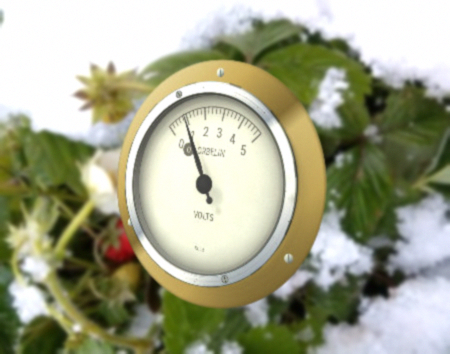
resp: 1,V
